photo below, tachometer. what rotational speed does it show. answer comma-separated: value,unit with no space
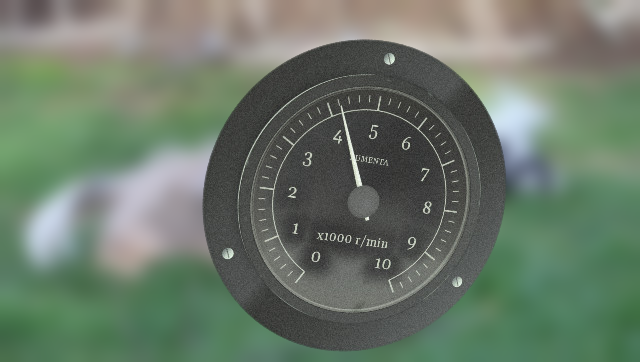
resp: 4200,rpm
